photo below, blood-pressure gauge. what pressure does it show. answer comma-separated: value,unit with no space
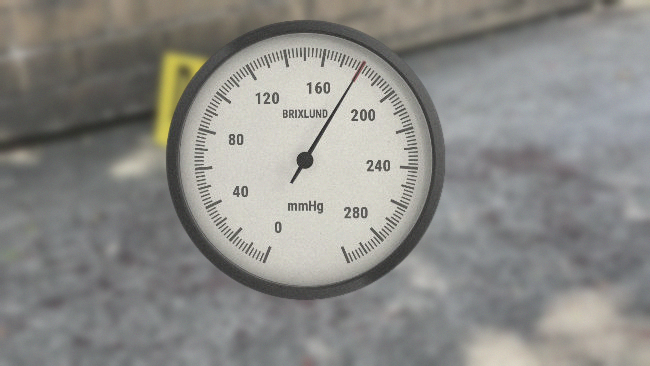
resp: 180,mmHg
